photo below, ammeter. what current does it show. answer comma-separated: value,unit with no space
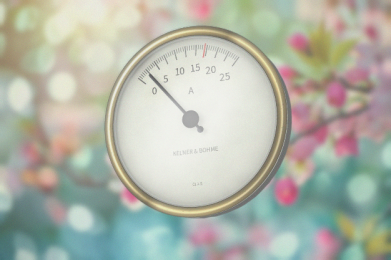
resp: 2.5,A
